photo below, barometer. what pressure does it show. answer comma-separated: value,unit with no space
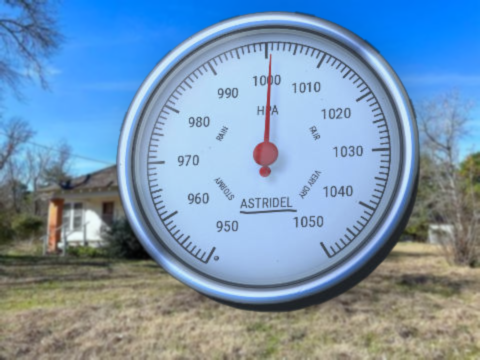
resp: 1001,hPa
